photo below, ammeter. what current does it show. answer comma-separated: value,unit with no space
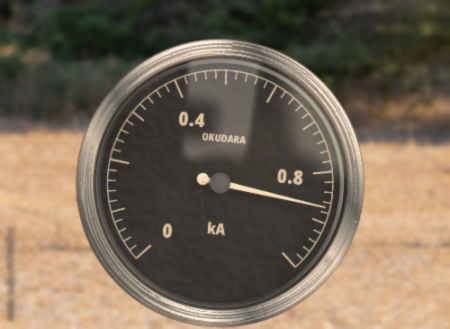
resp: 0.87,kA
